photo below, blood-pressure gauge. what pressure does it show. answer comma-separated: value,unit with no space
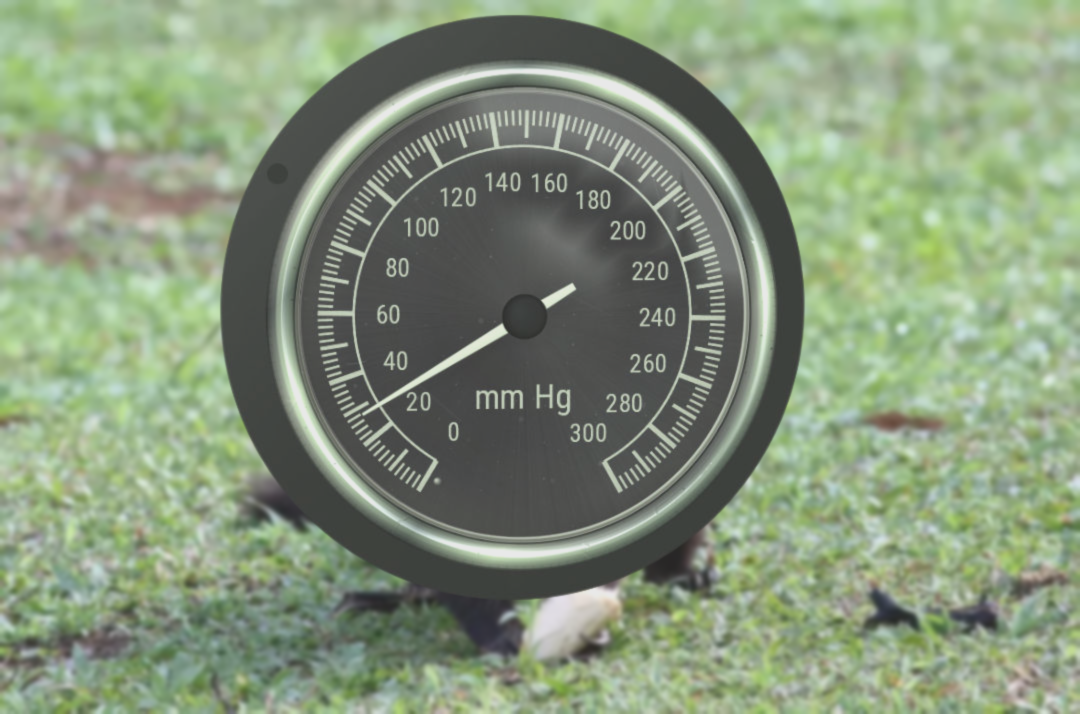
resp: 28,mmHg
